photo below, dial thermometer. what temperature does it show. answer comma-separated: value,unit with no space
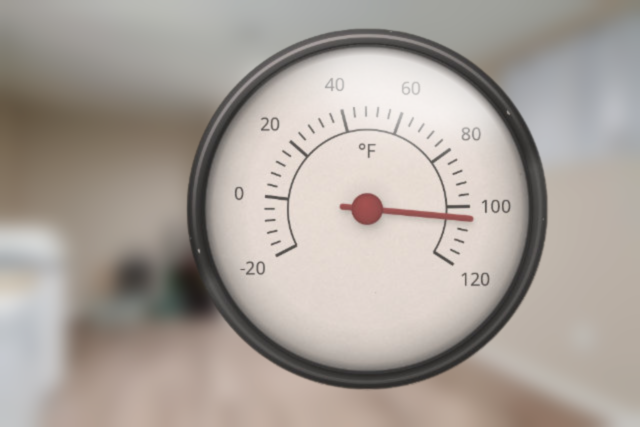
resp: 104,°F
